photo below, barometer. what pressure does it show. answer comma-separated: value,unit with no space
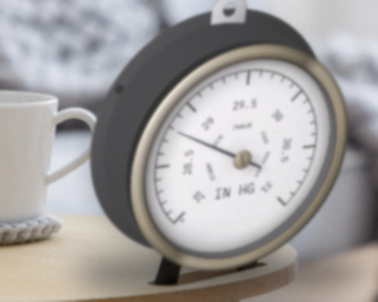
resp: 28.8,inHg
